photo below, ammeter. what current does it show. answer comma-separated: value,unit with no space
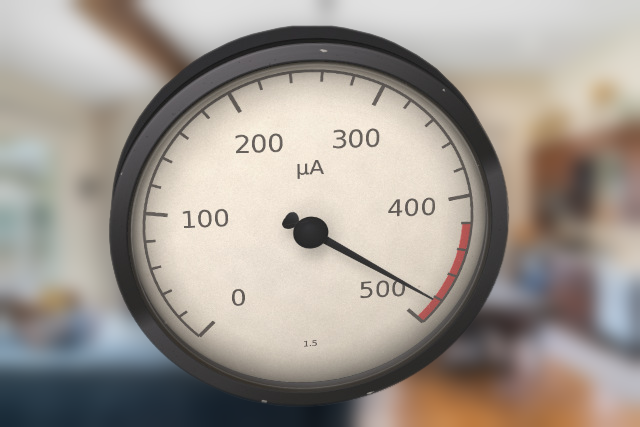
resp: 480,µA
